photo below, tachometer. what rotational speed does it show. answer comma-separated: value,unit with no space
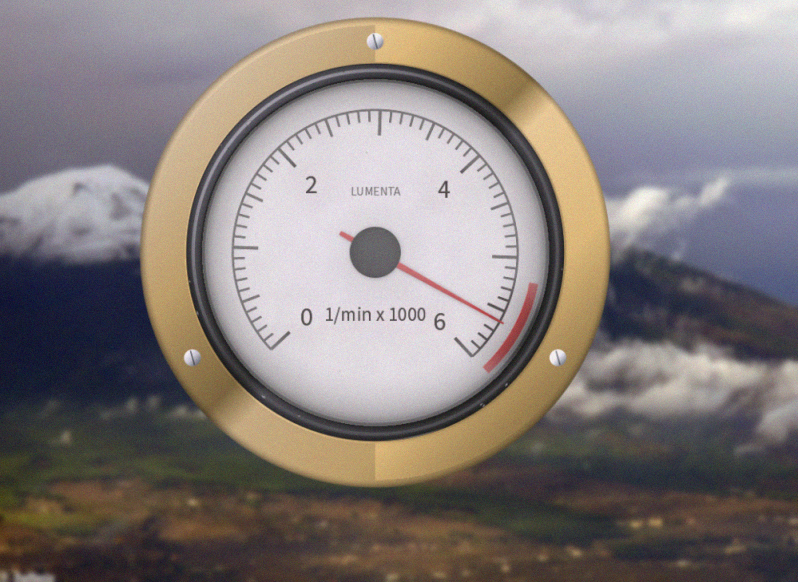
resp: 5600,rpm
